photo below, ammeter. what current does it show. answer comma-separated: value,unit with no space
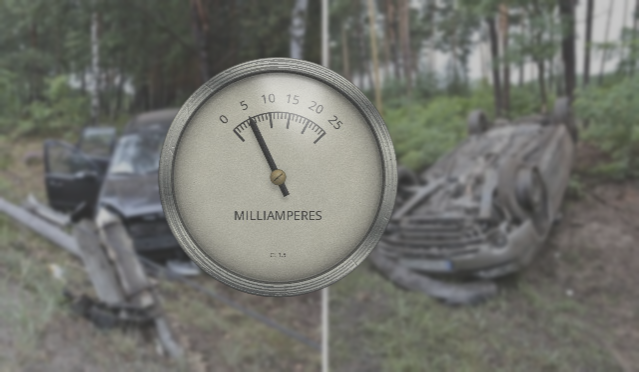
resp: 5,mA
